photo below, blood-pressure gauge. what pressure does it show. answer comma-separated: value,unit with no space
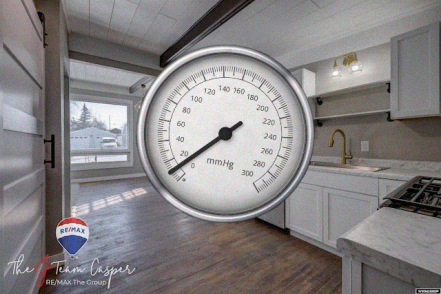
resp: 10,mmHg
